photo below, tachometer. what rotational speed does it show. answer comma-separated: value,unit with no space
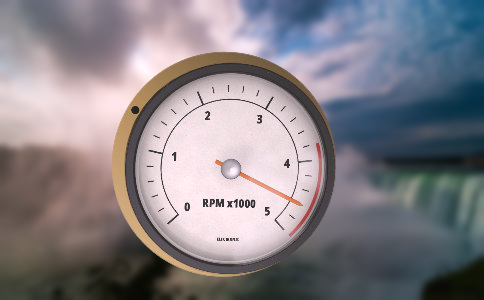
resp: 4600,rpm
